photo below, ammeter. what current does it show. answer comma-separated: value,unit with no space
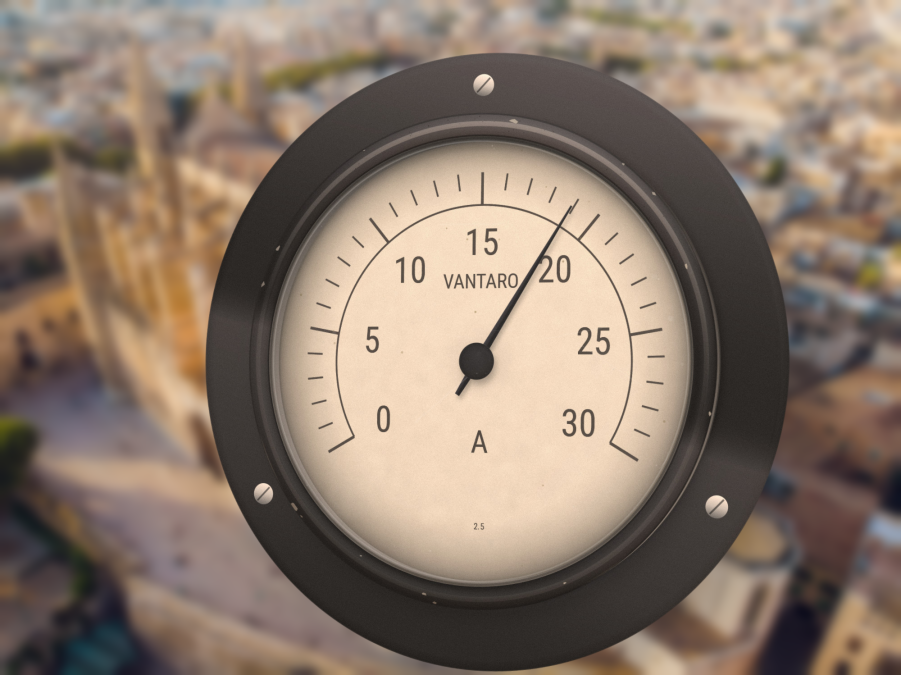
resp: 19,A
